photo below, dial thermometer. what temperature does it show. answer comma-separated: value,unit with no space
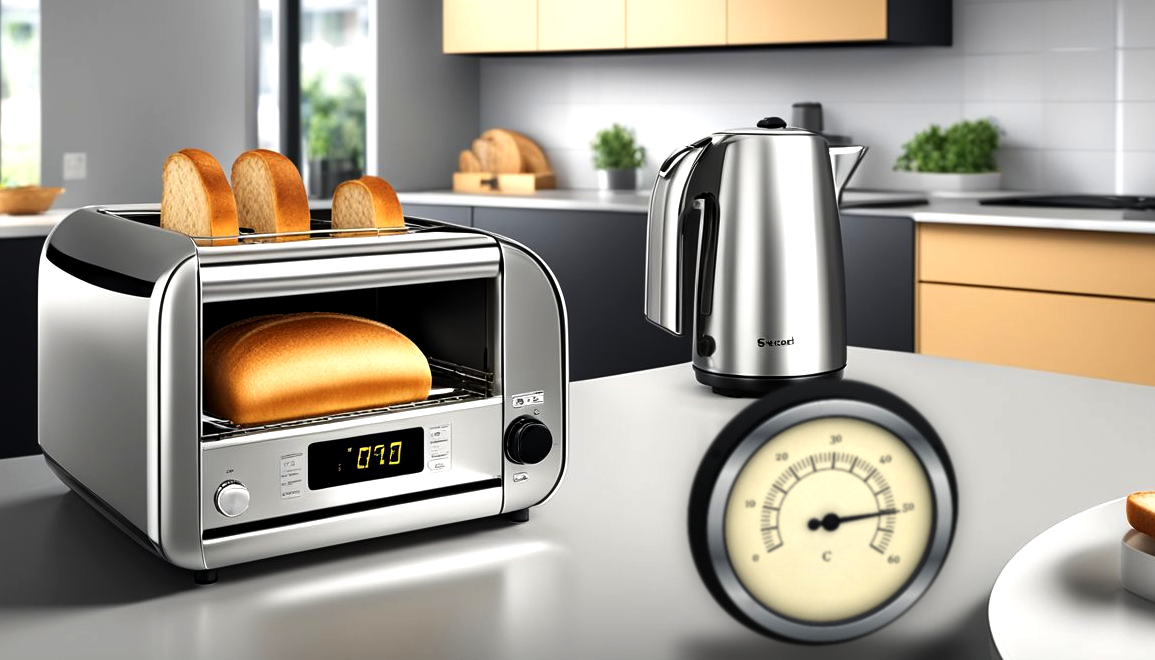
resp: 50,°C
